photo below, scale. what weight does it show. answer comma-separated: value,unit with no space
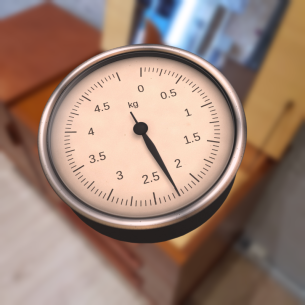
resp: 2.25,kg
